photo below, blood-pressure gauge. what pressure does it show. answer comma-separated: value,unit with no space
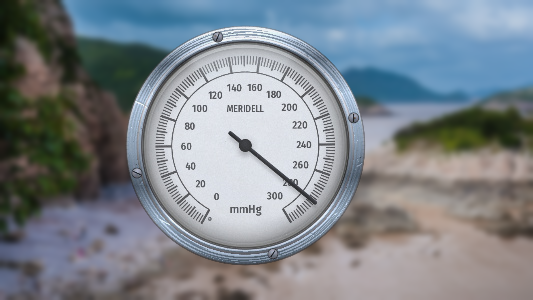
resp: 280,mmHg
